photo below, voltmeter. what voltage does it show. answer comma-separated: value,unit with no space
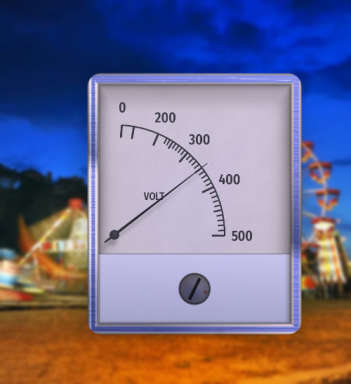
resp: 350,V
